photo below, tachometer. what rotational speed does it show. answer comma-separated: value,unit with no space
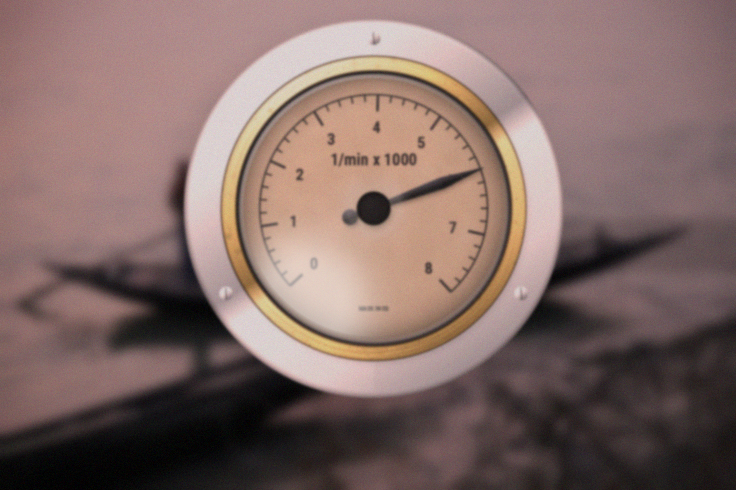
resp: 6000,rpm
